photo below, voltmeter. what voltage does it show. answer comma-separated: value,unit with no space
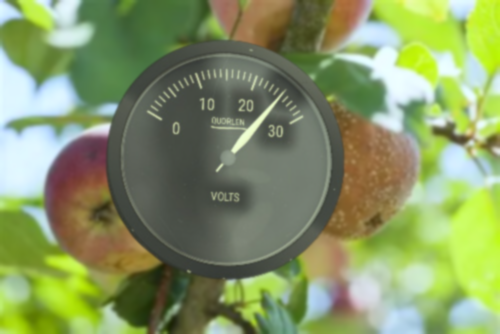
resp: 25,V
